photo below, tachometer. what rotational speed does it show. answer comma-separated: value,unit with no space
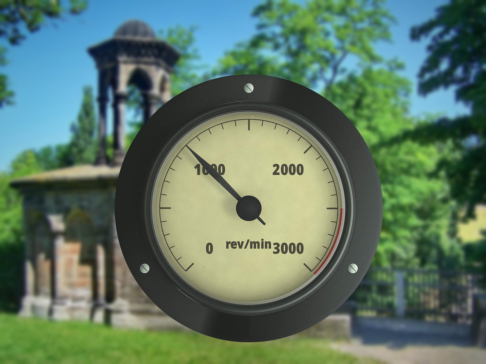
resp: 1000,rpm
